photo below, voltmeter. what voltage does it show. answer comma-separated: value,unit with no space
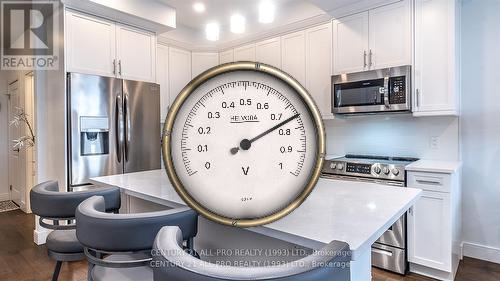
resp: 0.75,V
